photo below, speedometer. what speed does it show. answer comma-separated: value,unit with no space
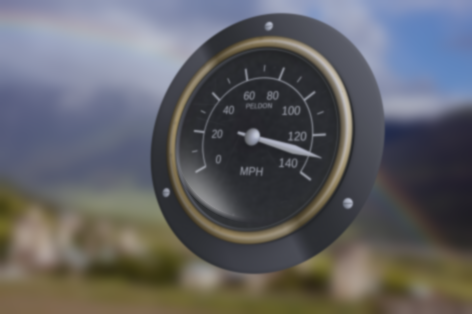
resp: 130,mph
